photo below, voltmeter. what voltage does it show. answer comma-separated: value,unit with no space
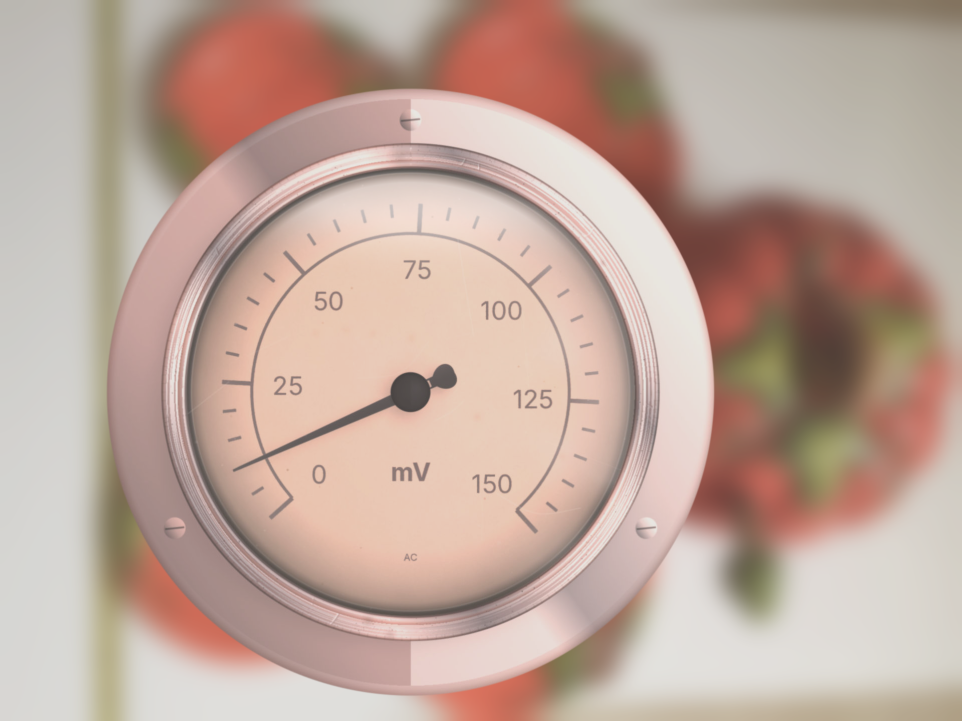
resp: 10,mV
